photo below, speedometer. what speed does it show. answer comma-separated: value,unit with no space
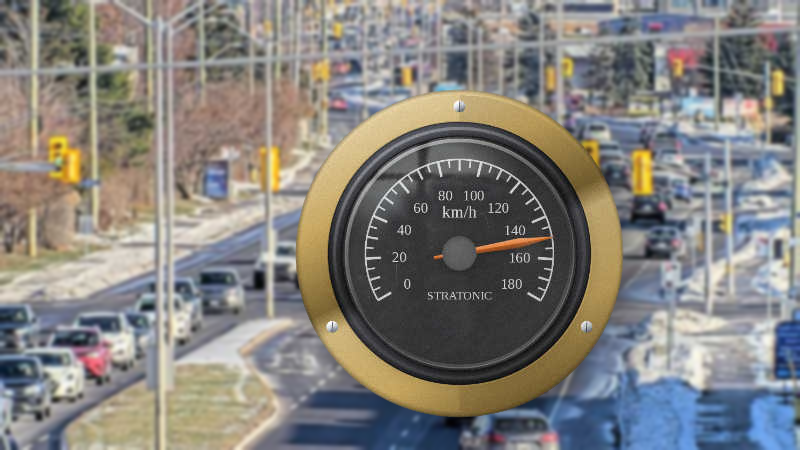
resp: 150,km/h
